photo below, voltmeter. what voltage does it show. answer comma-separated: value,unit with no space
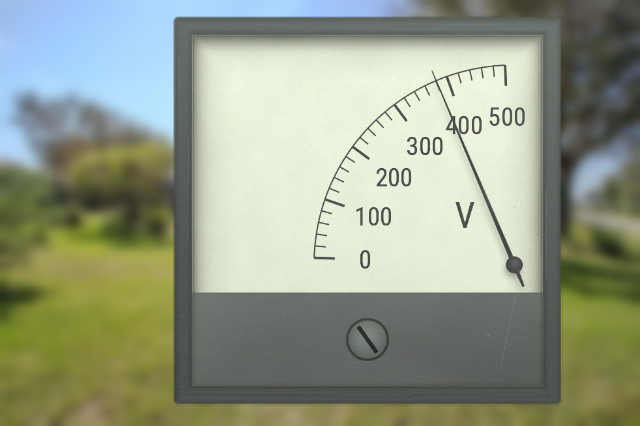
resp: 380,V
